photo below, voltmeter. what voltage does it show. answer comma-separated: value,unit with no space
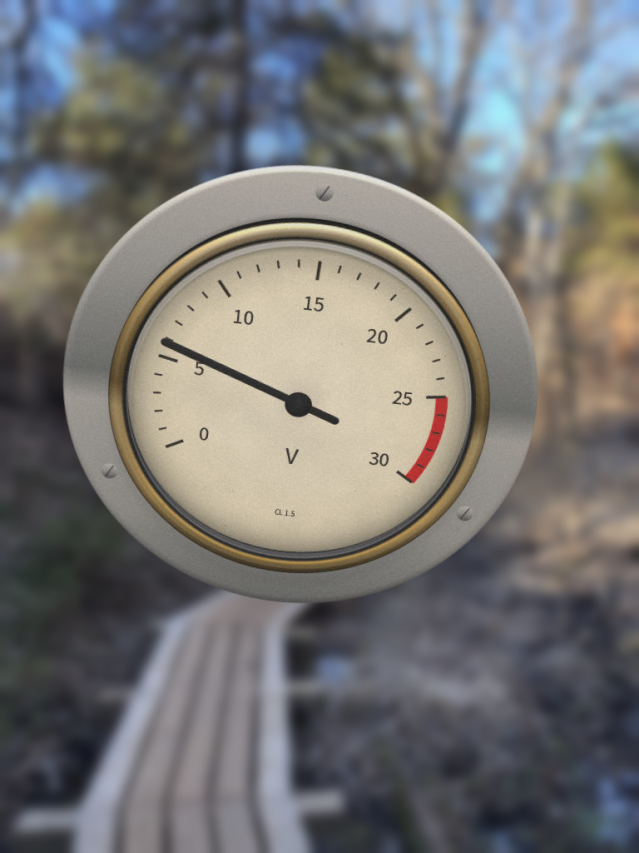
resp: 6,V
